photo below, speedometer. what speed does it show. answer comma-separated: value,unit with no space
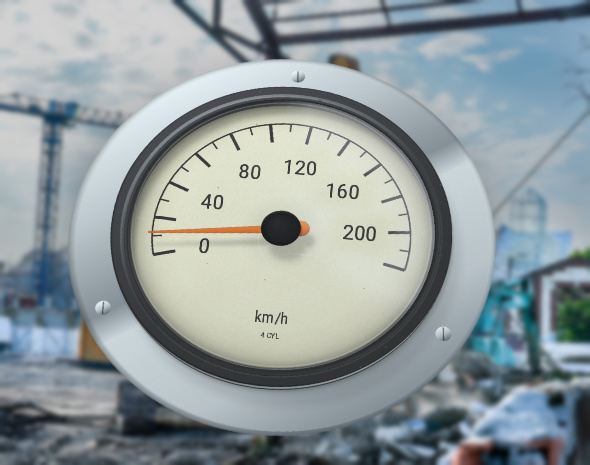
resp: 10,km/h
